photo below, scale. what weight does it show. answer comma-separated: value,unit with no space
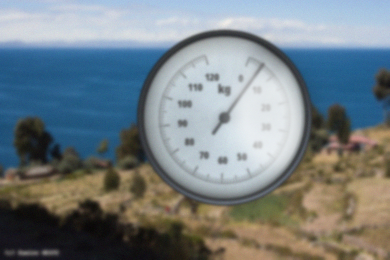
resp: 5,kg
